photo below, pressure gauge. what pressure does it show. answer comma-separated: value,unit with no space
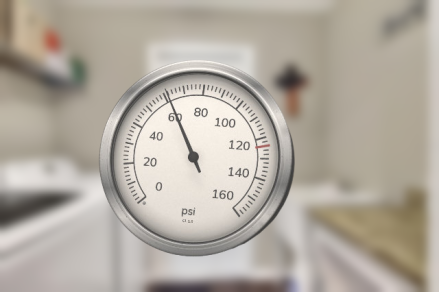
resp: 62,psi
